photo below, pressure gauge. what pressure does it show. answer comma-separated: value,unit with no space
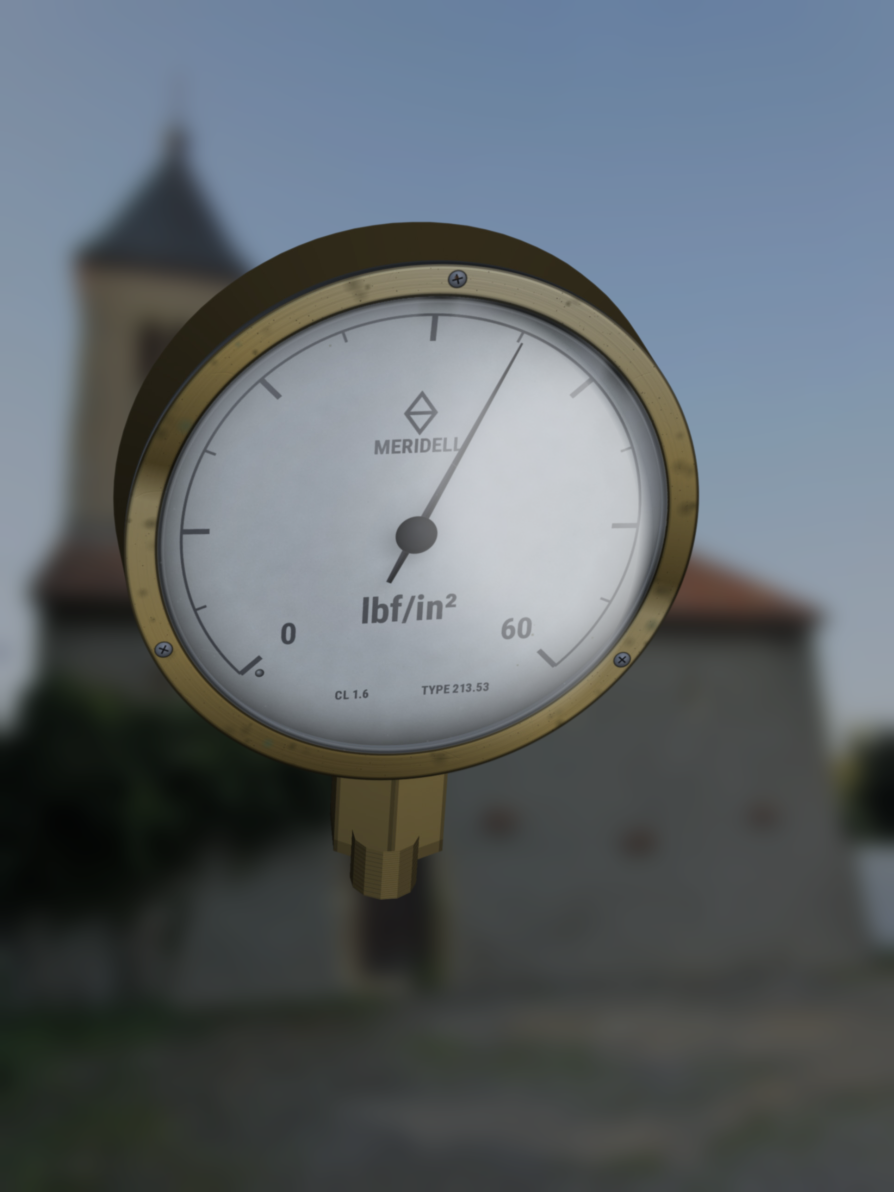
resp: 35,psi
